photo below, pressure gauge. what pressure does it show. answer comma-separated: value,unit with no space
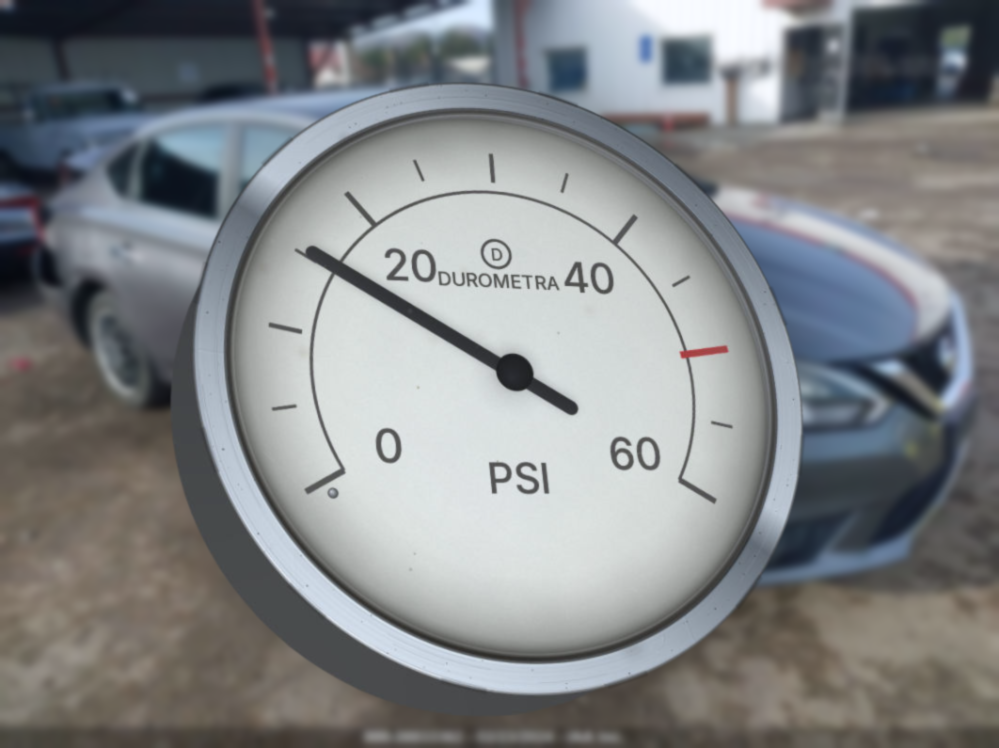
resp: 15,psi
